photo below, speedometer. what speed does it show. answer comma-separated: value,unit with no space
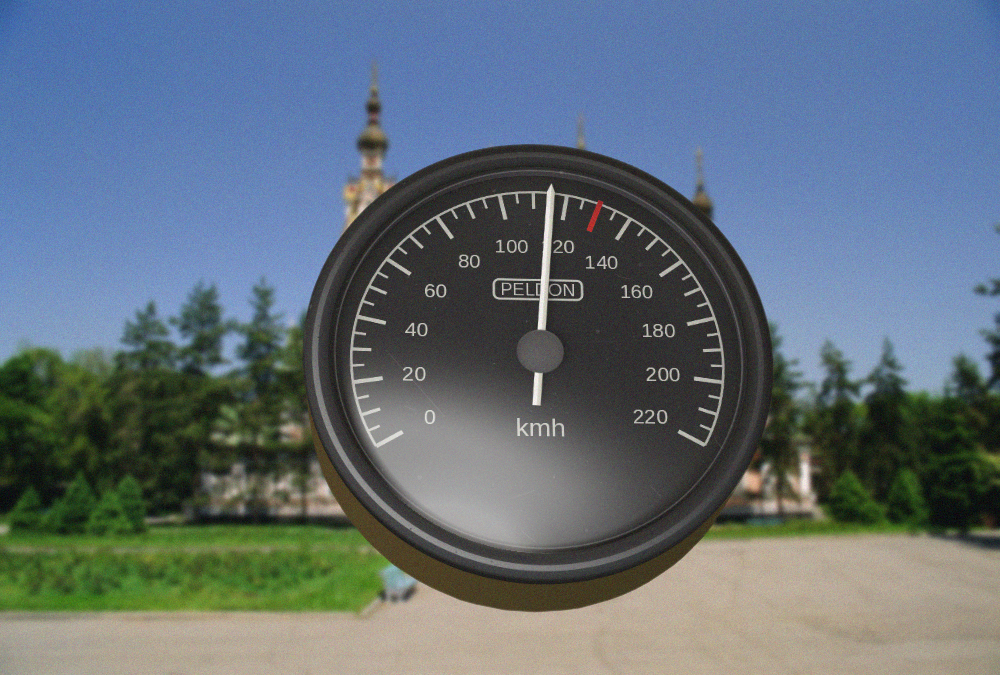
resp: 115,km/h
